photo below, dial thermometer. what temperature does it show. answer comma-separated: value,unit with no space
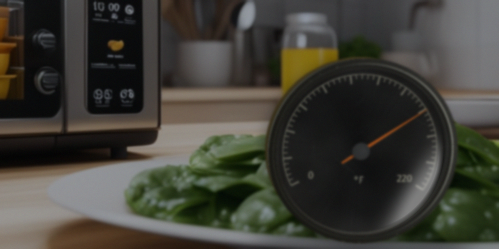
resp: 160,°F
